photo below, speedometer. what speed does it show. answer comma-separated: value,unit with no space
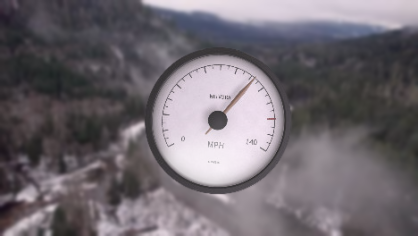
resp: 92.5,mph
